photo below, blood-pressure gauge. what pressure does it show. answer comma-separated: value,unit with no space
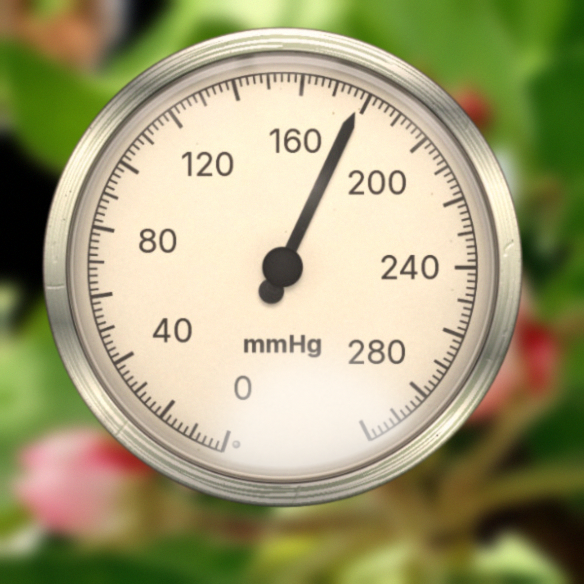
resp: 178,mmHg
